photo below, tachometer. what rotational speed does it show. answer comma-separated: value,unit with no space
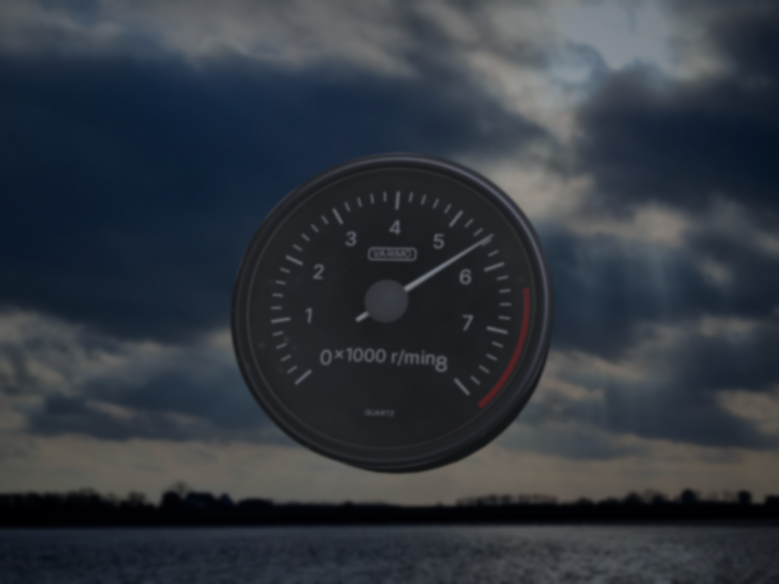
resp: 5600,rpm
